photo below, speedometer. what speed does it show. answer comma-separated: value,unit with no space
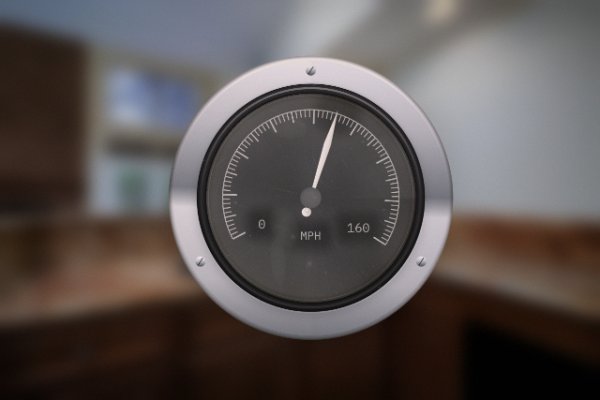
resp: 90,mph
